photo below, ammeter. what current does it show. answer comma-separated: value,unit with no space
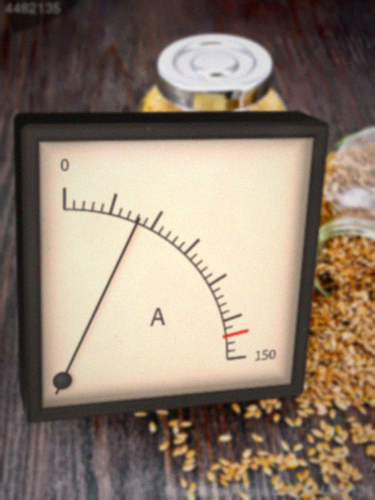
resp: 40,A
